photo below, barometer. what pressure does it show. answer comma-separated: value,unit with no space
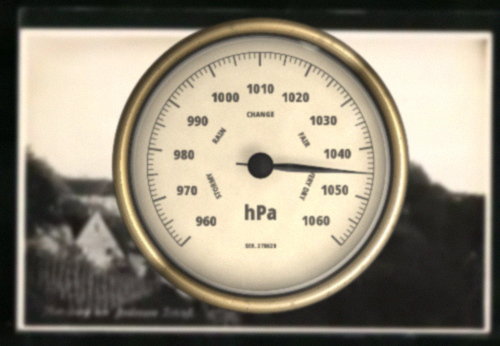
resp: 1045,hPa
